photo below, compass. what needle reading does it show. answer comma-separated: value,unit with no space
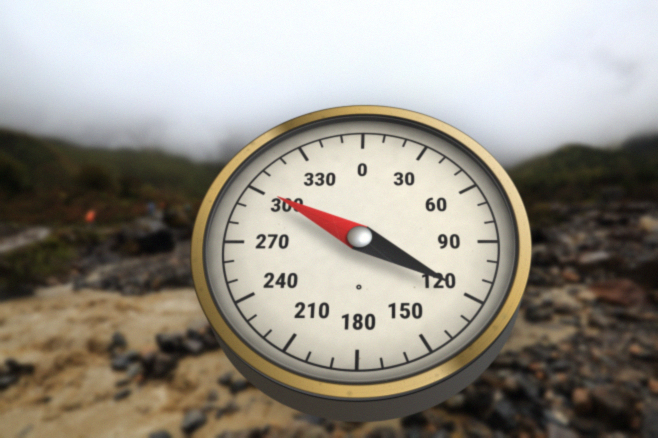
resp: 300,°
